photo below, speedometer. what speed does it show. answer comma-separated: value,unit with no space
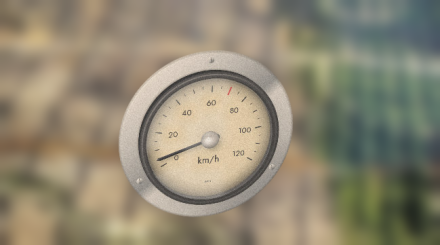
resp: 5,km/h
